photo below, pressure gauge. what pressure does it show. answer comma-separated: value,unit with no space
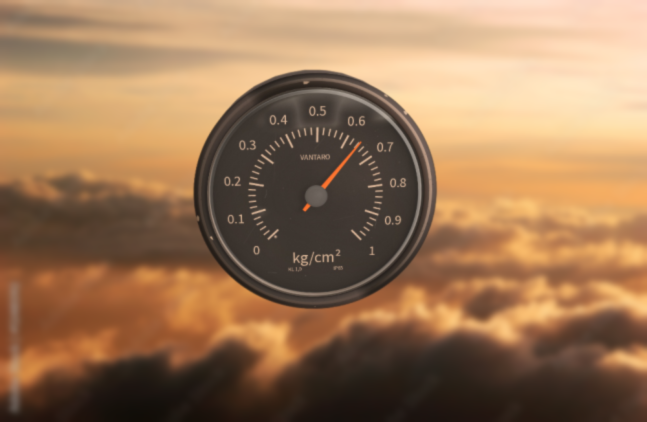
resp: 0.64,kg/cm²
